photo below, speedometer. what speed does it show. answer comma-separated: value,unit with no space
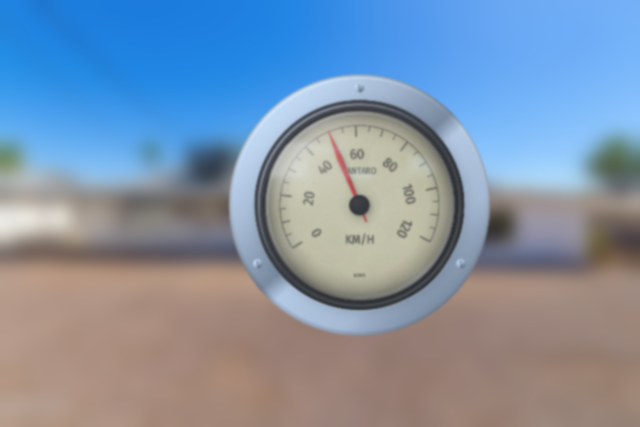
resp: 50,km/h
